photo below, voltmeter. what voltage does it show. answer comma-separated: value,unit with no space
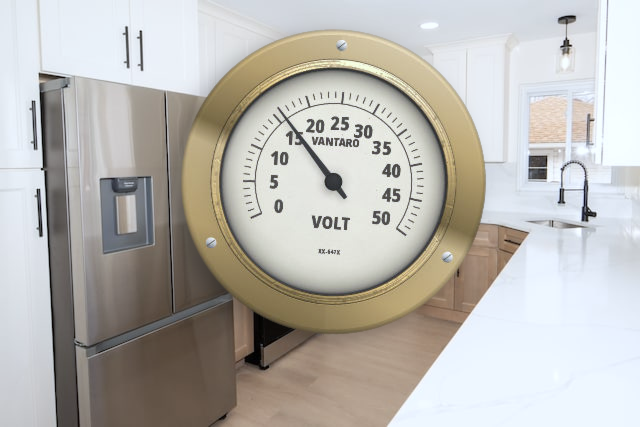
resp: 16,V
